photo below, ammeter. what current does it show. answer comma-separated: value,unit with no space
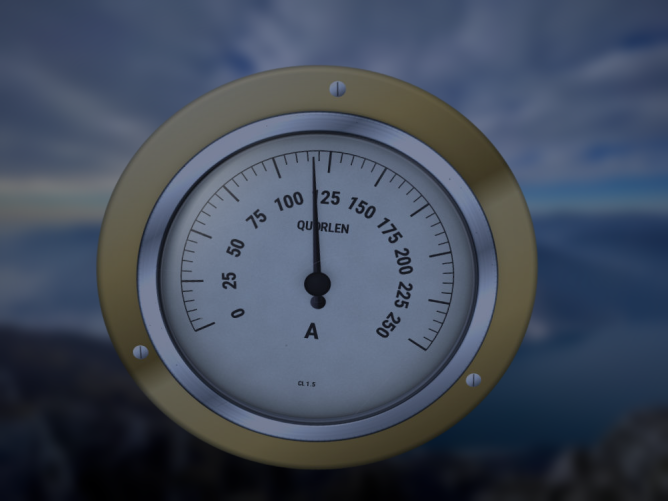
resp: 117.5,A
